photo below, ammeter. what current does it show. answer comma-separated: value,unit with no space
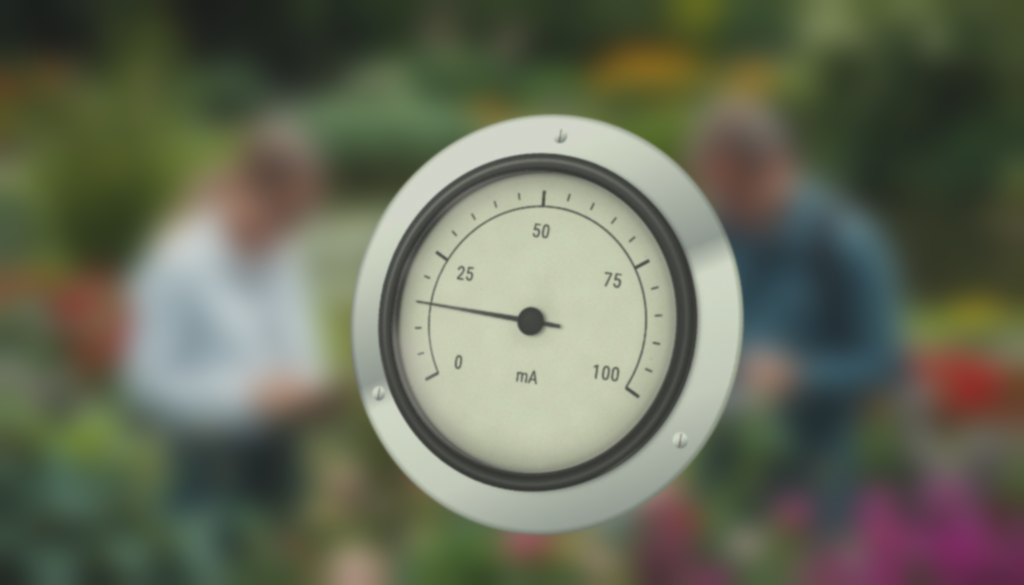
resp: 15,mA
